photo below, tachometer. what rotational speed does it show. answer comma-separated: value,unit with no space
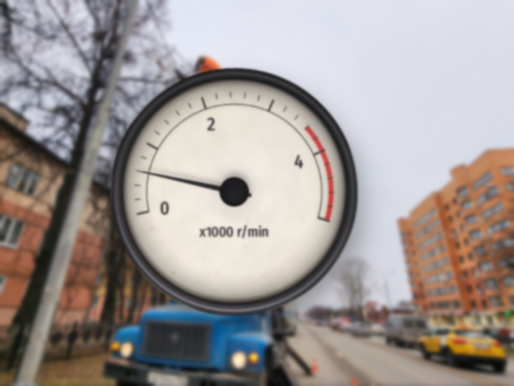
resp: 600,rpm
